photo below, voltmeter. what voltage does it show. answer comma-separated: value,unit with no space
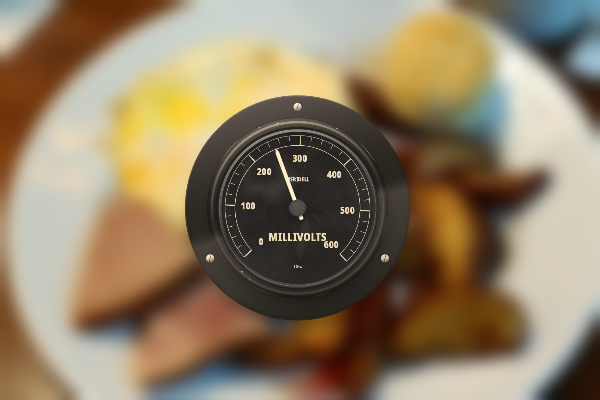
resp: 250,mV
